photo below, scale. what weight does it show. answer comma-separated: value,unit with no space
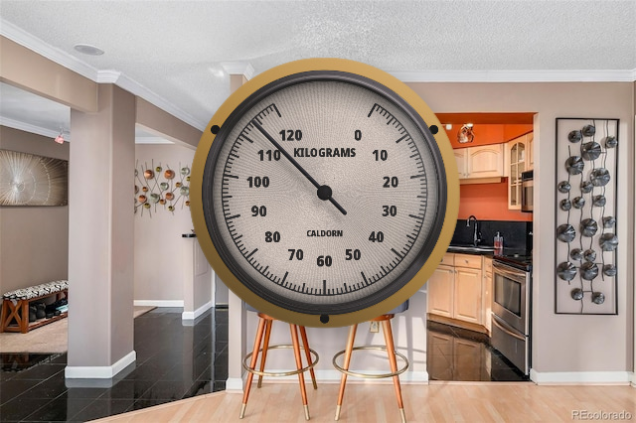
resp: 114,kg
